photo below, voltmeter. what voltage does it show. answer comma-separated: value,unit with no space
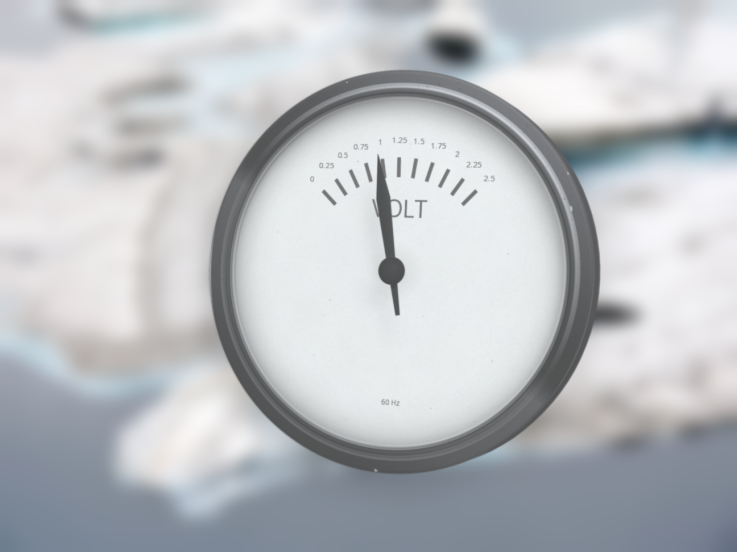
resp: 1,V
